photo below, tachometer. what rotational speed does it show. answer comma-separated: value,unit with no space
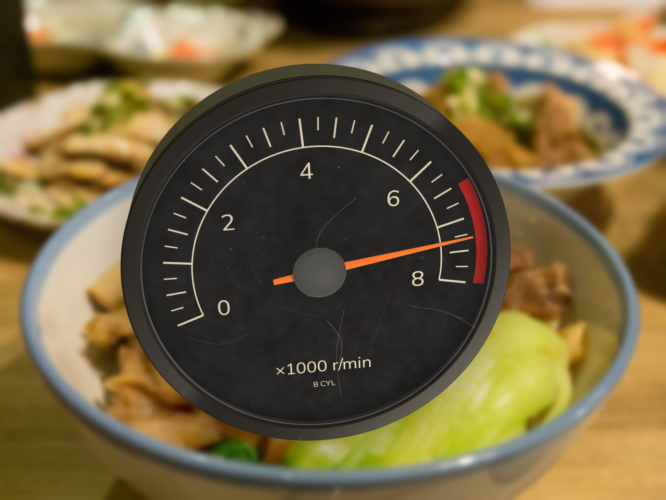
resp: 7250,rpm
